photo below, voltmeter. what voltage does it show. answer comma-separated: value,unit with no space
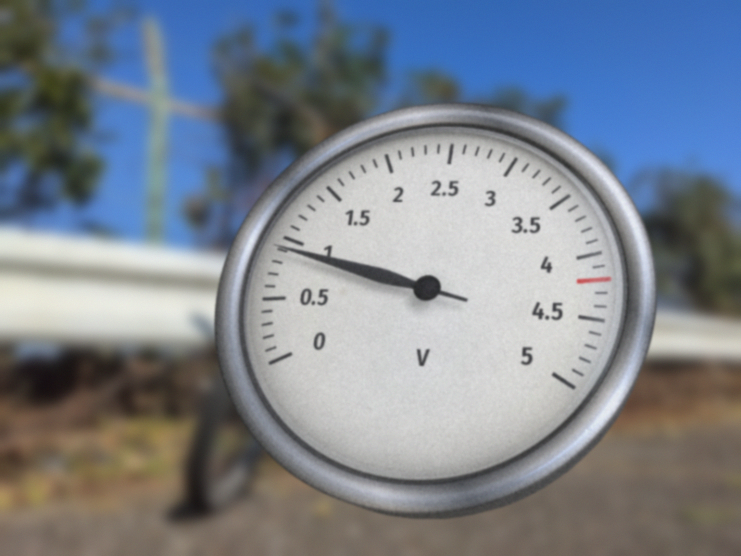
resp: 0.9,V
